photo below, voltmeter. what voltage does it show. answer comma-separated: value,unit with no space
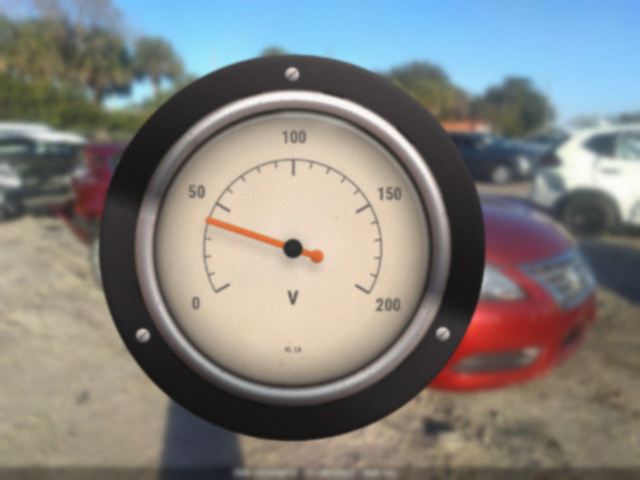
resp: 40,V
